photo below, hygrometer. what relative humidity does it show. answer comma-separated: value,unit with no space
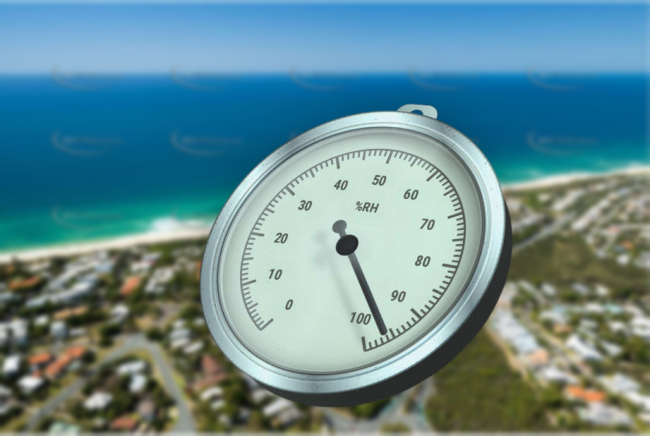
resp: 96,%
